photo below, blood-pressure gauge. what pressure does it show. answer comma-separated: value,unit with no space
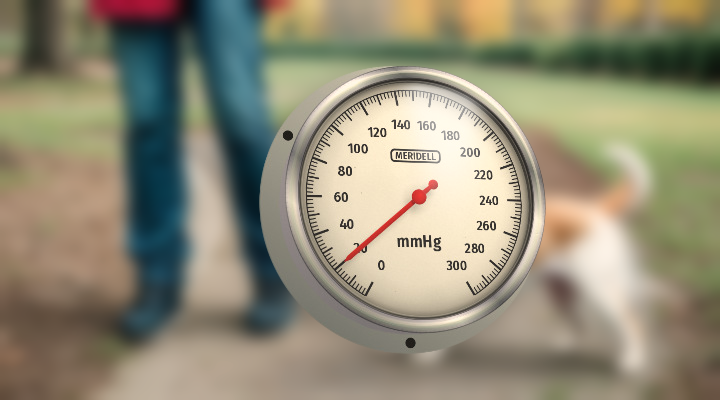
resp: 20,mmHg
